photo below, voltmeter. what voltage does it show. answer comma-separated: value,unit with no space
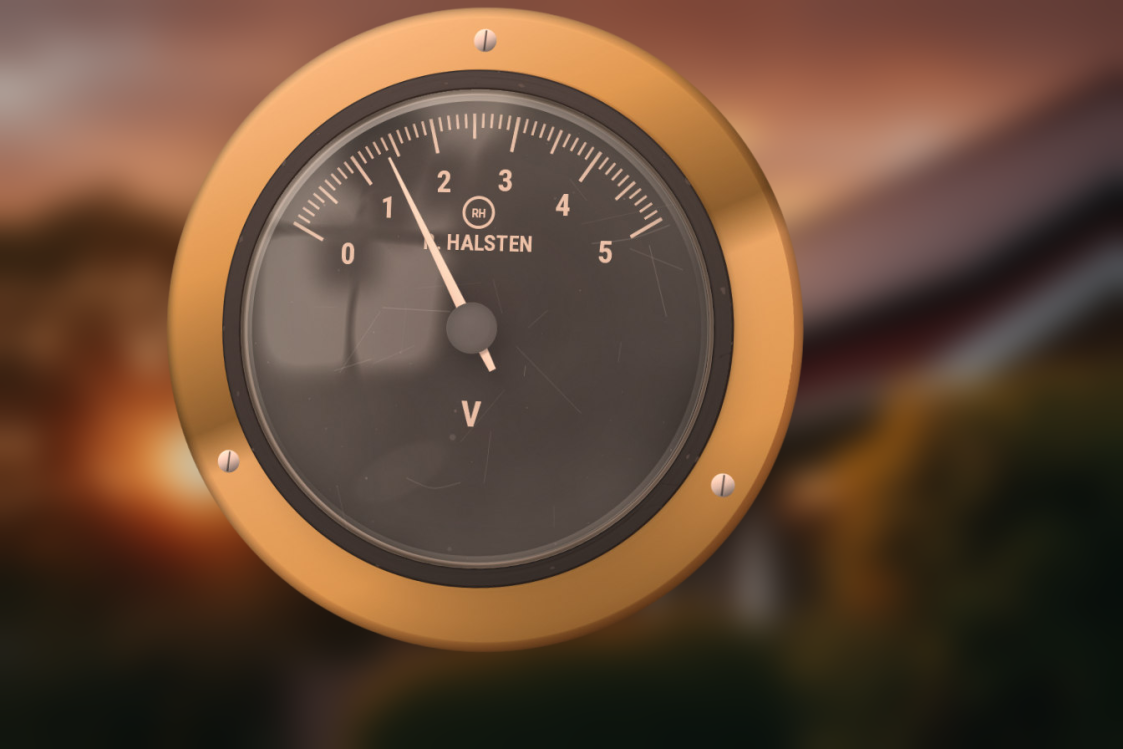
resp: 1.4,V
